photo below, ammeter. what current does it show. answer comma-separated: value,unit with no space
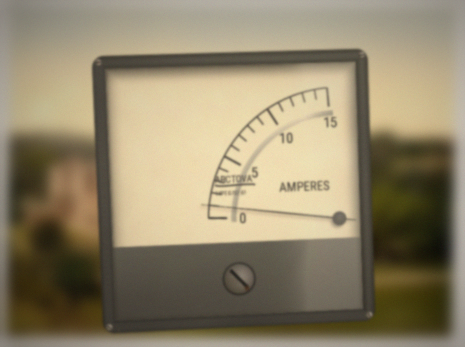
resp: 1,A
